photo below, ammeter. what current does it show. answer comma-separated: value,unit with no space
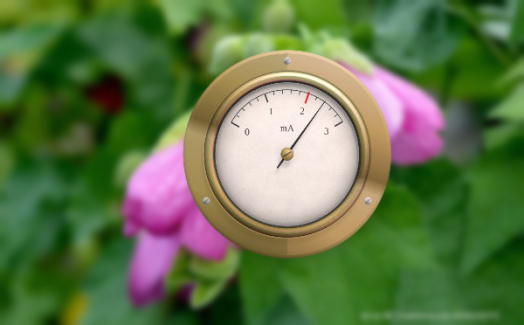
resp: 2.4,mA
